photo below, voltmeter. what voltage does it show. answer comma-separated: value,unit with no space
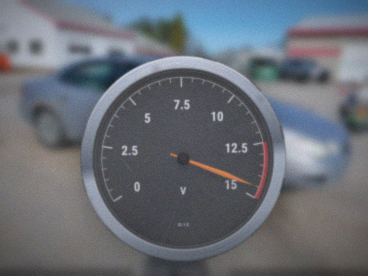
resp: 14.5,V
